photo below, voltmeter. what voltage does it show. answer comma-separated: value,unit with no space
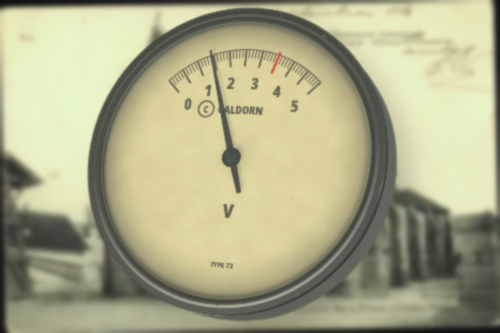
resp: 1.5,V
